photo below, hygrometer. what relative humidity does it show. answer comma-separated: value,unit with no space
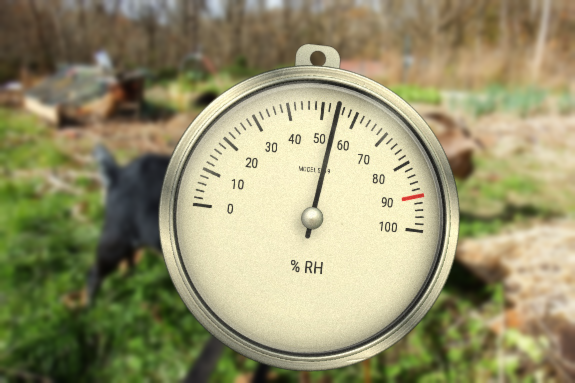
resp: 54,%
